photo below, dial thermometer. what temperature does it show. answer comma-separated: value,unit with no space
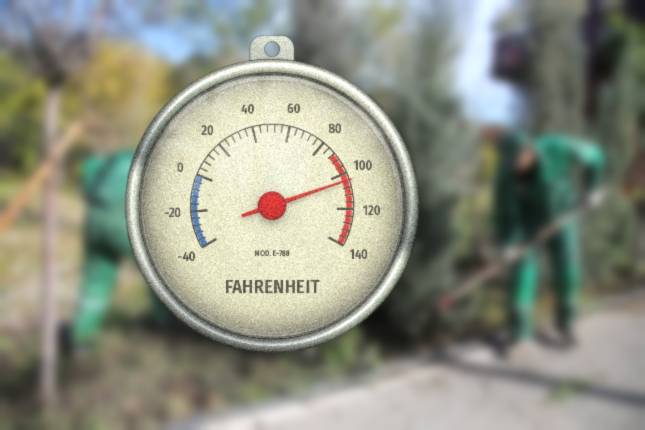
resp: 104,°F
